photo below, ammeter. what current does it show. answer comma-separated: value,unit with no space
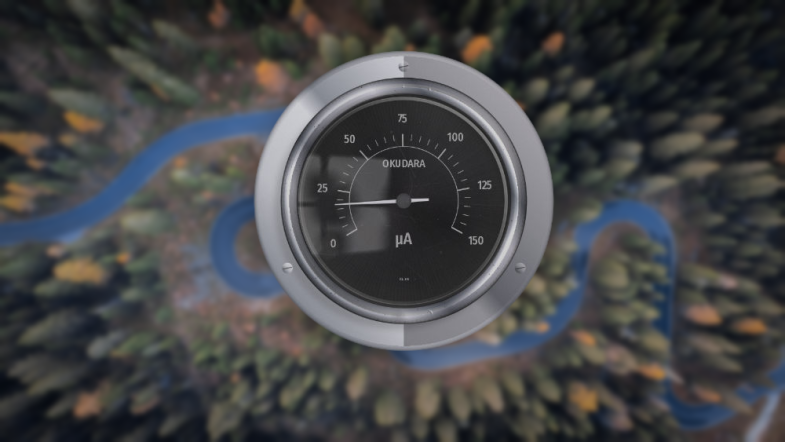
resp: 17.5,µA
